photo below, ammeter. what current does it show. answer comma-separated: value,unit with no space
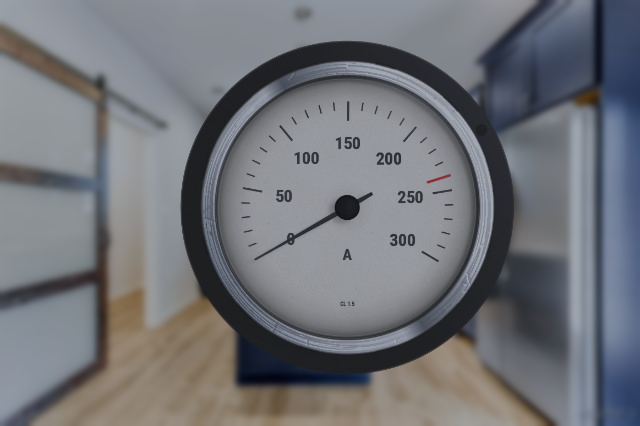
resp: 0,A
